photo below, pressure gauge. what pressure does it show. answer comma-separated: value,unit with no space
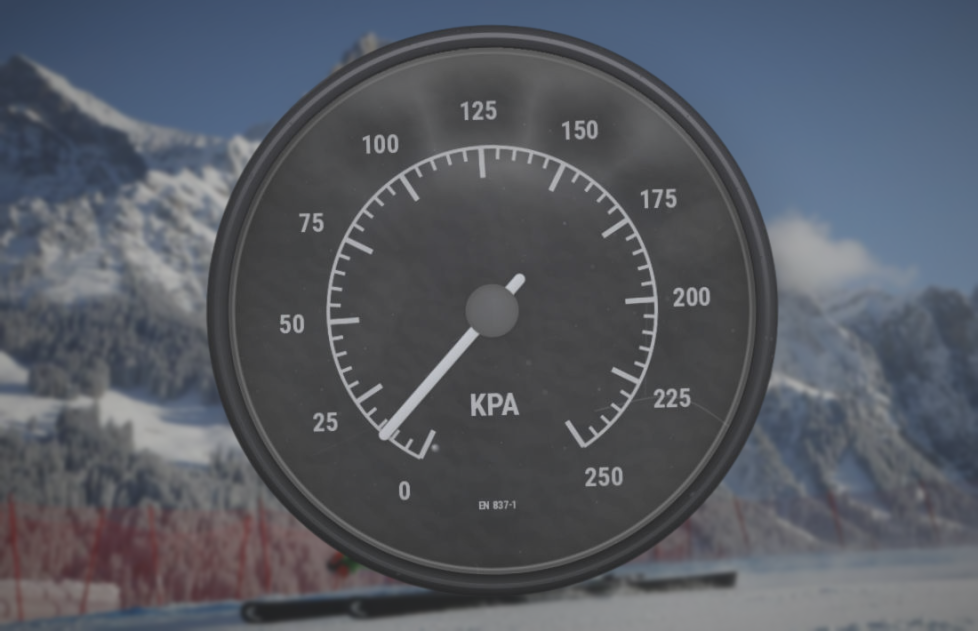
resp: 12.5,kPa
